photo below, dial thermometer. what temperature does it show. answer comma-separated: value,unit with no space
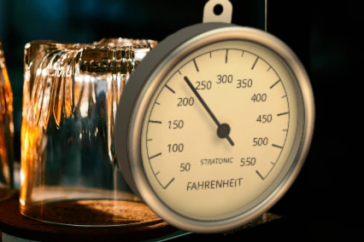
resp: 225,°F
